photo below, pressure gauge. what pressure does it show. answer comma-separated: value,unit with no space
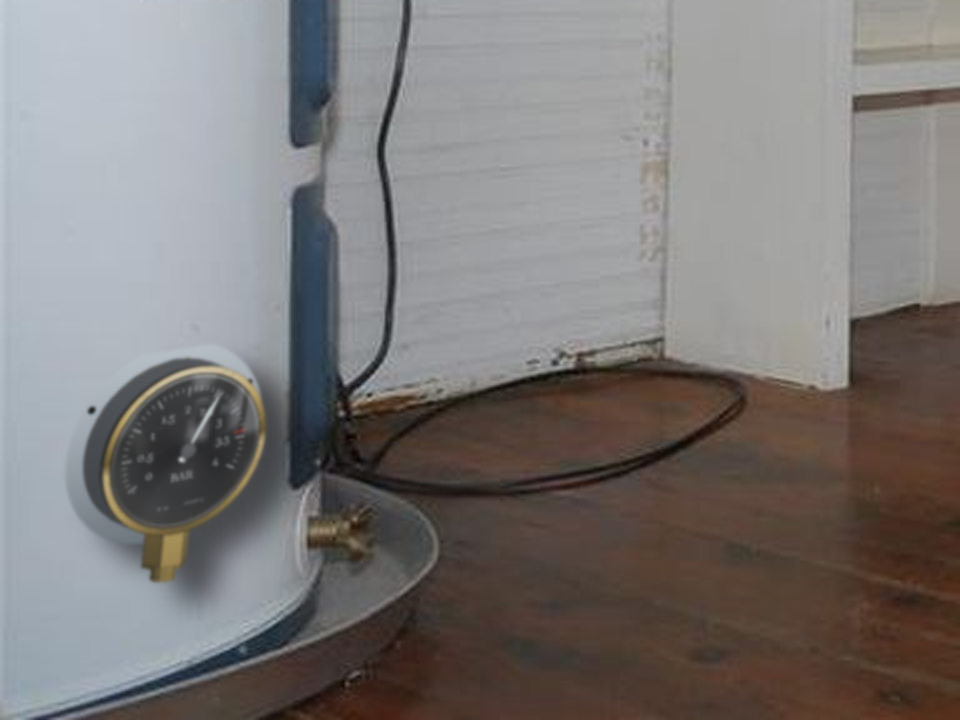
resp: 2.5,bar
